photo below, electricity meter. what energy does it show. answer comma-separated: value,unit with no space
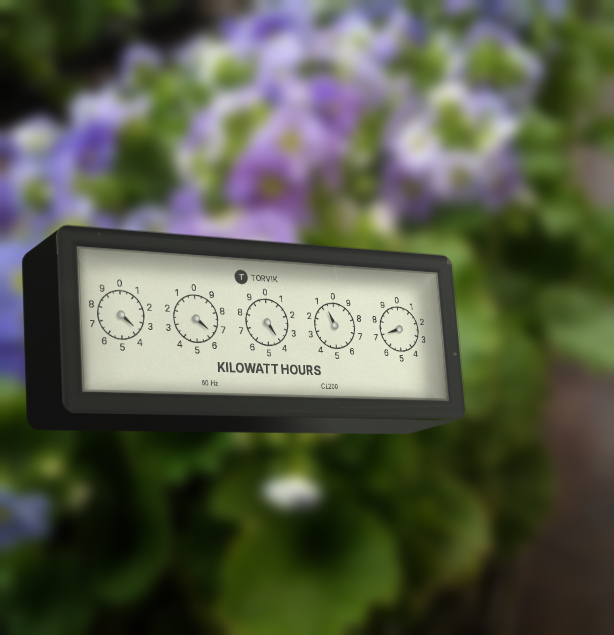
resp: 36407,kWh
